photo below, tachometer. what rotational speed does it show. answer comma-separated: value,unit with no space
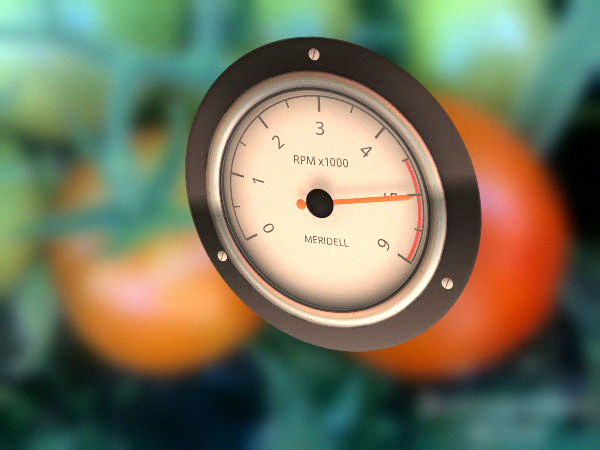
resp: 5000,rpm
